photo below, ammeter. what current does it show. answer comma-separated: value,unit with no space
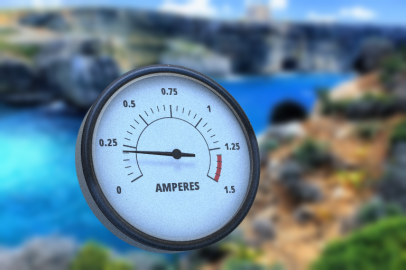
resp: 0.2,A
